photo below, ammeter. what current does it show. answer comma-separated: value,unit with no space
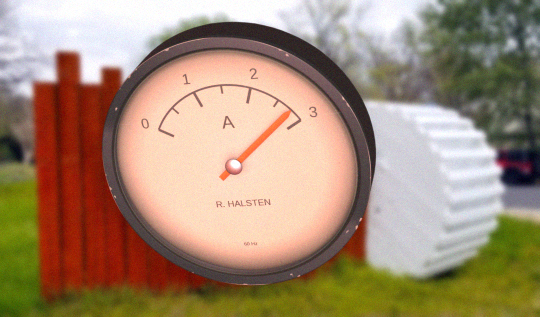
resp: 2.75,A
